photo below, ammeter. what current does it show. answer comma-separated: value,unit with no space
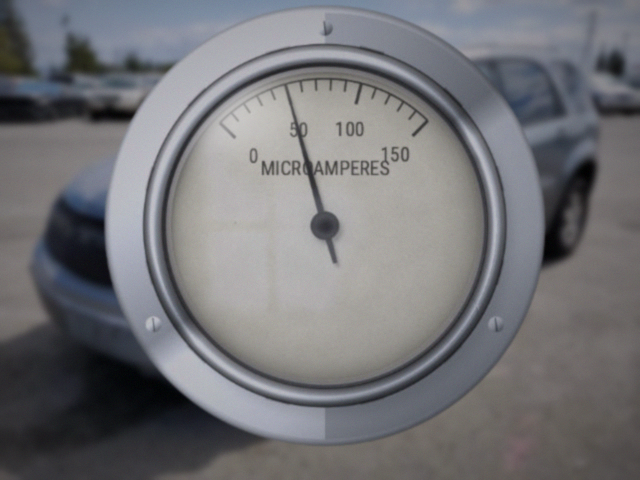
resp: 50,µA
